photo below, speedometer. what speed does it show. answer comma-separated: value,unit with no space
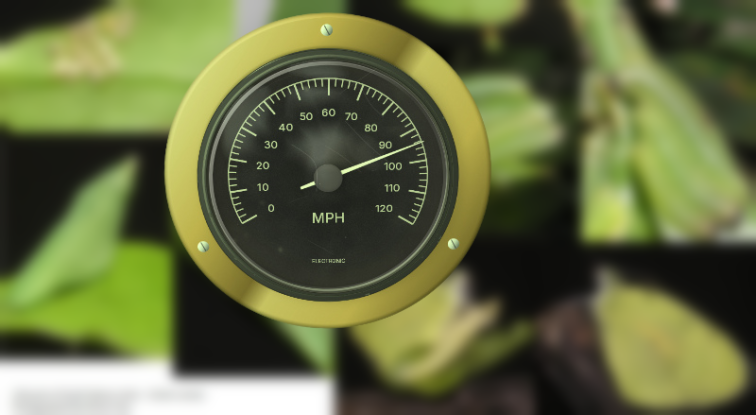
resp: 94,mph
